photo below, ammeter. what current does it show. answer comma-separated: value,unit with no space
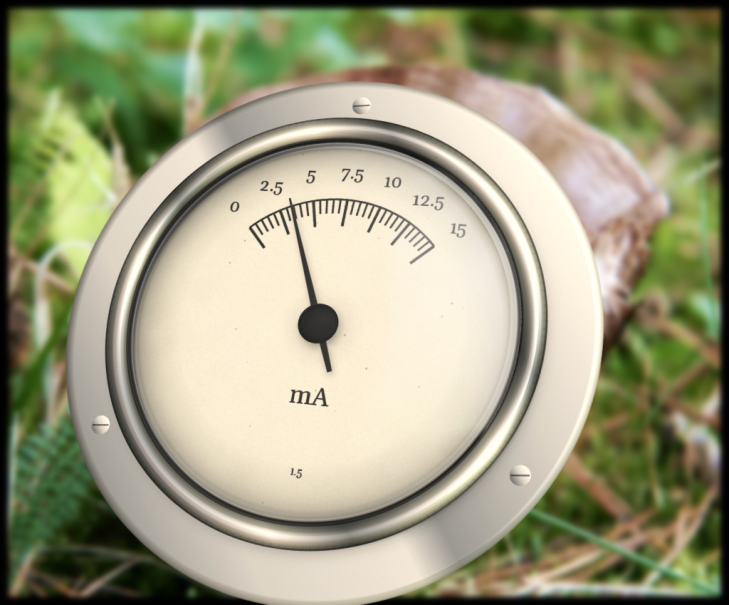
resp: 3.5,mA
